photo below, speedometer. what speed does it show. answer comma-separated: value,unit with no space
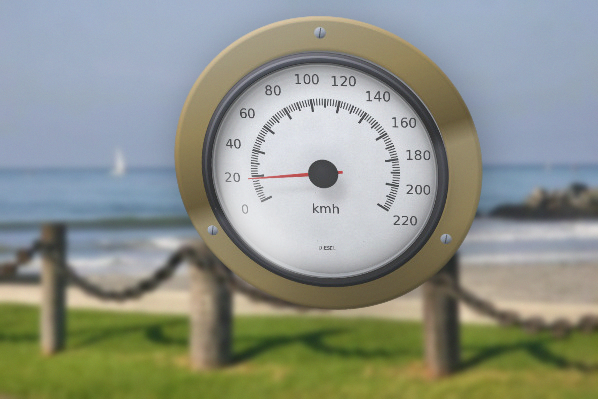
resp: 20,km/h
